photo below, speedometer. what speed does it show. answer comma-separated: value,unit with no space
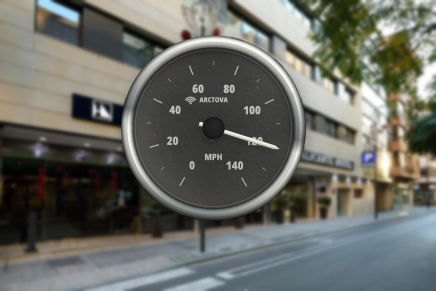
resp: 120,mph
